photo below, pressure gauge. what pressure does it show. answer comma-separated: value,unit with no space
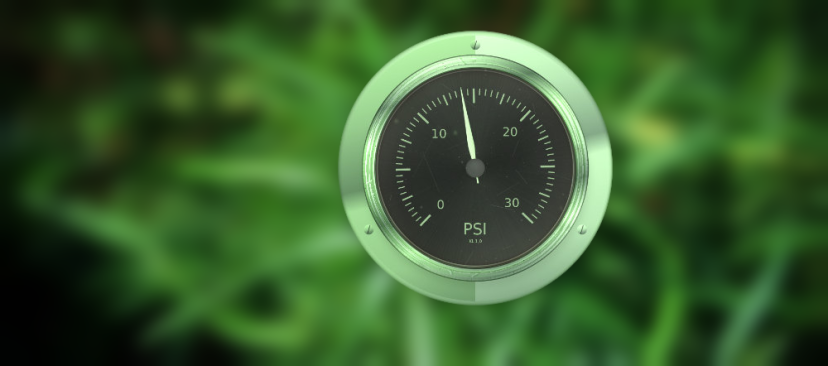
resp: 14,psi
